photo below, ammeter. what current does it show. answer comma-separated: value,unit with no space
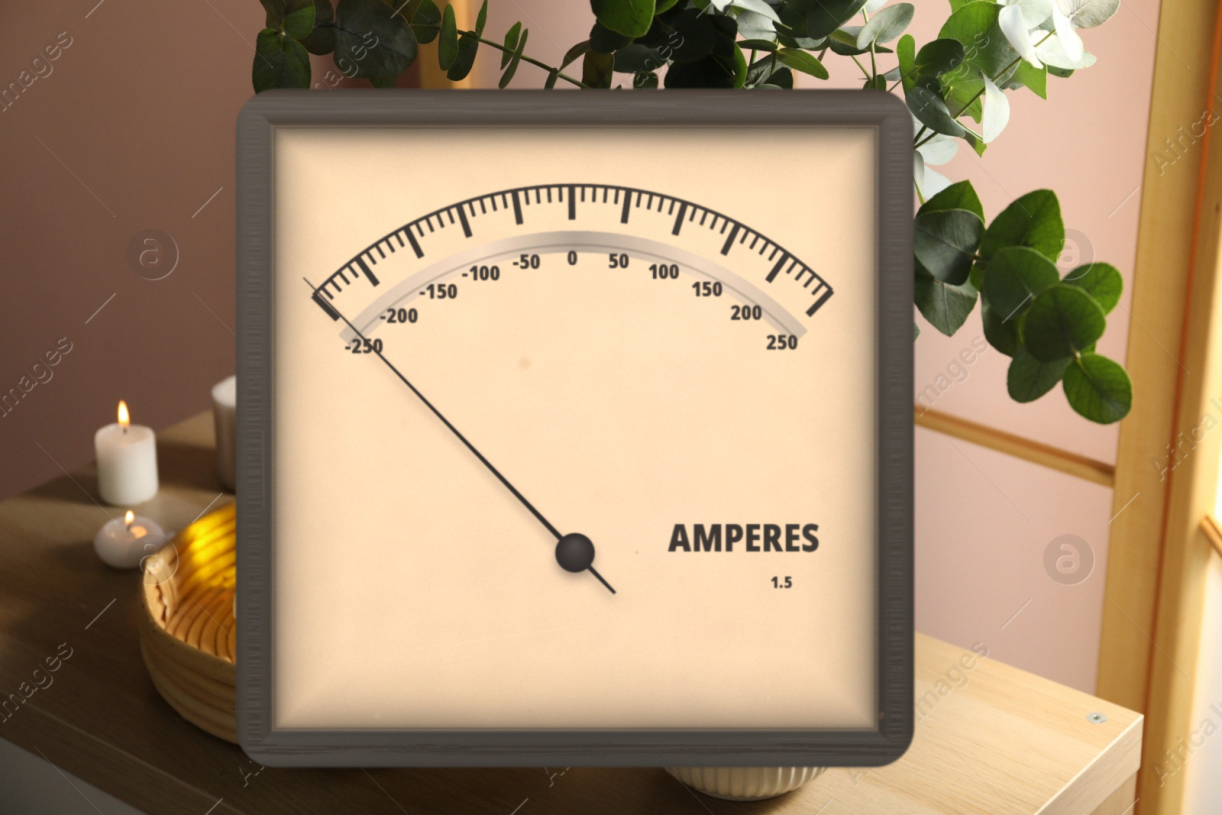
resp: -245,A
